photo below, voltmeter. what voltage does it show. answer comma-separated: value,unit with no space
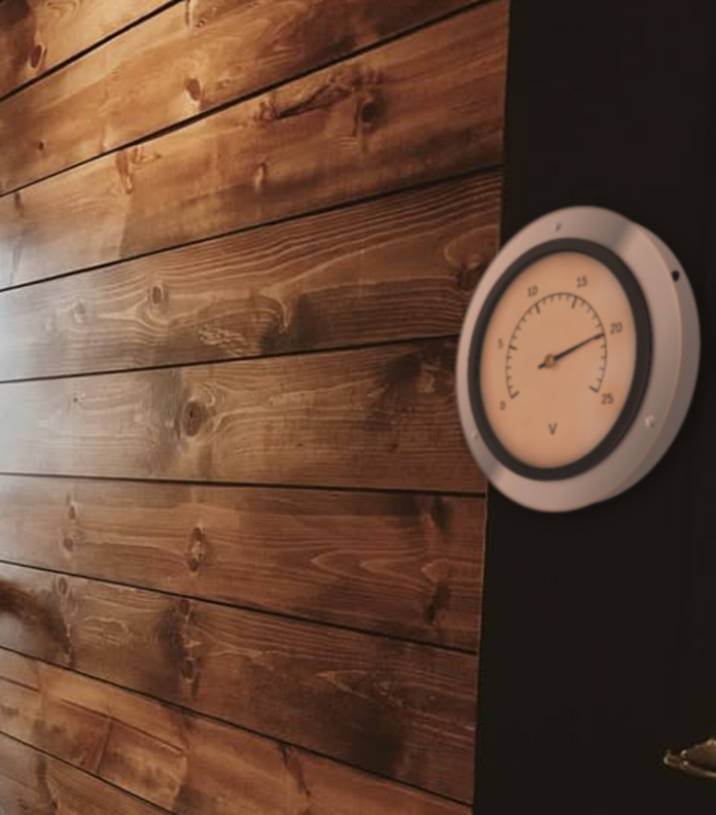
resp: 20,V
